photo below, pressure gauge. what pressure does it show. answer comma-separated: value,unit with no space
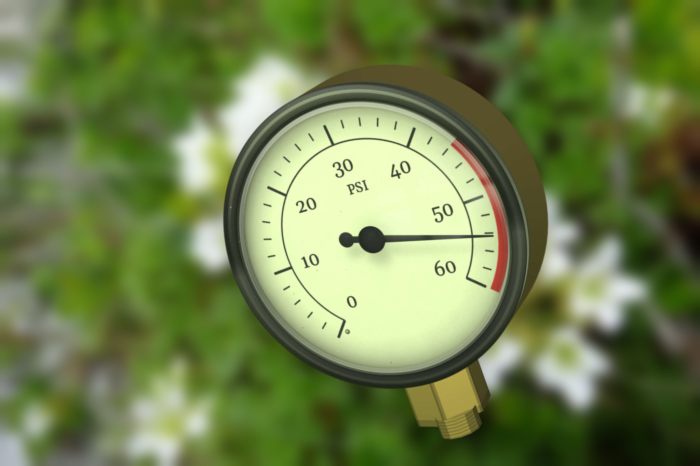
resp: 54,psi
